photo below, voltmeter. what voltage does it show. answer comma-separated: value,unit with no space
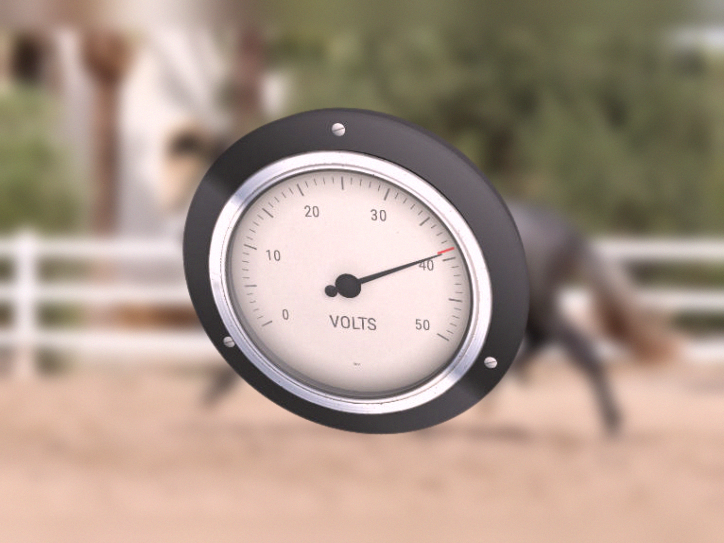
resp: 39,V
